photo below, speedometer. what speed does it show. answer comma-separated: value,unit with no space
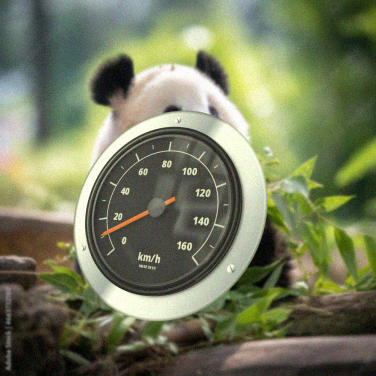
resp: 10,km/h
